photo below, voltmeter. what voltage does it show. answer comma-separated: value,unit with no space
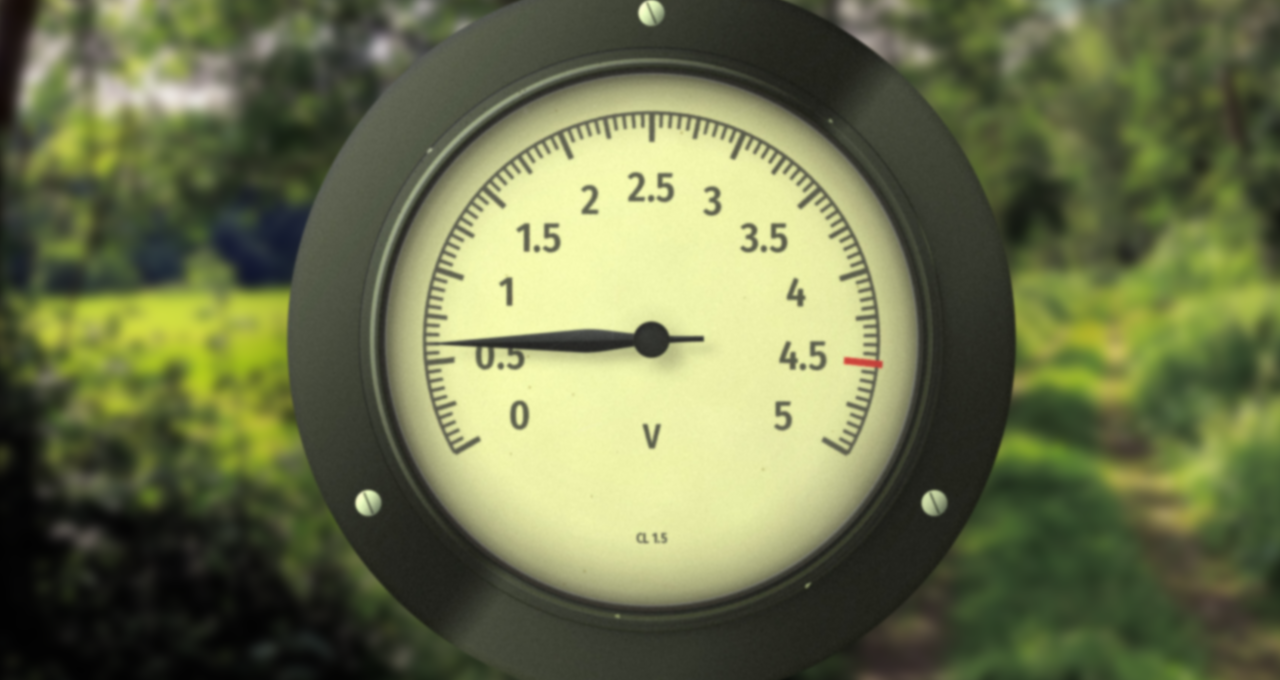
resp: 0.6,V
